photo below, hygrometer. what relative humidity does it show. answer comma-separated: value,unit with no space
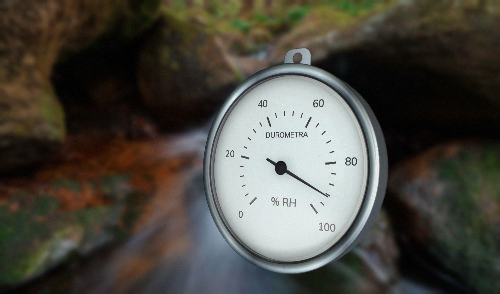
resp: 92,%
